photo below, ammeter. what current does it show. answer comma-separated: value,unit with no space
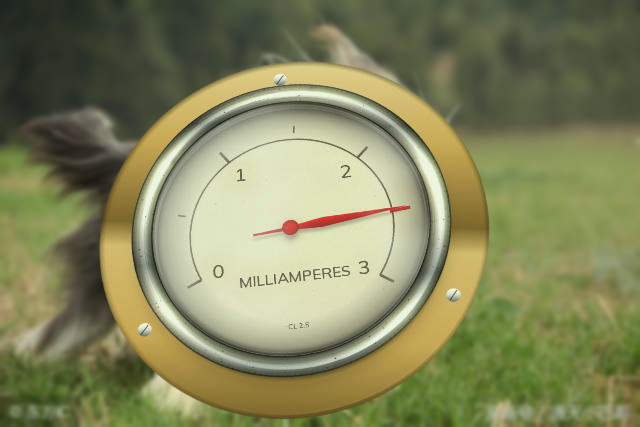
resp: 2.5,mA
